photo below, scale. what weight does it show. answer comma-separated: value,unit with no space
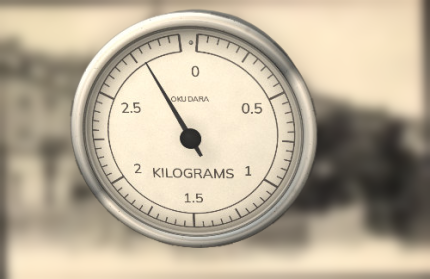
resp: 2.8,kg
